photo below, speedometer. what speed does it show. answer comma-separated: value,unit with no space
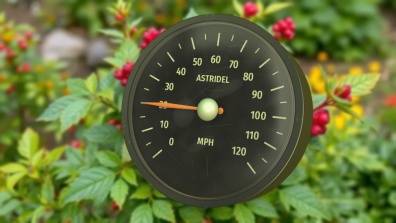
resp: 20,mph
